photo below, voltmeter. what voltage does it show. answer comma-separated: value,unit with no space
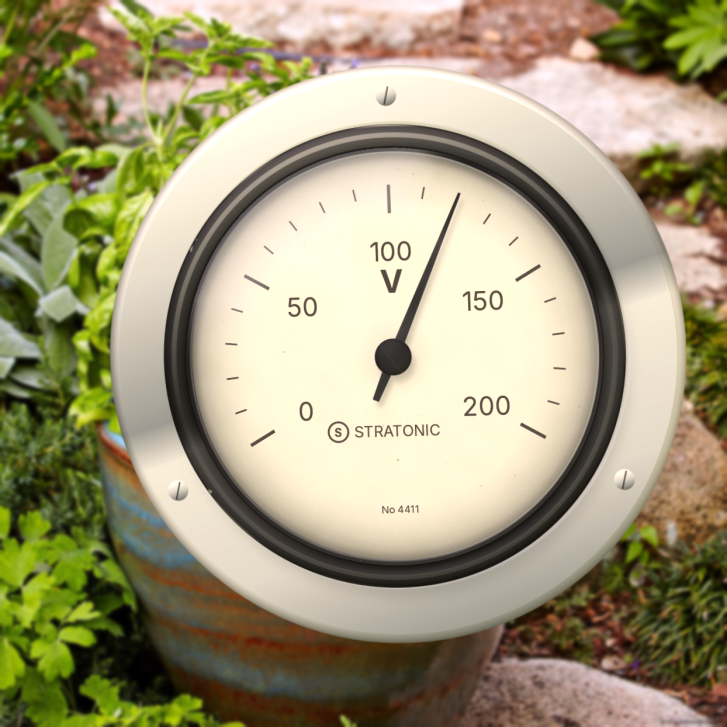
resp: 120,V
